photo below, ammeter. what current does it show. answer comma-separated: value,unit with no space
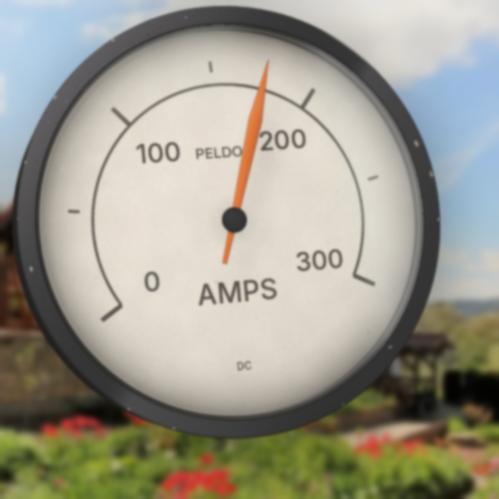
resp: 175,A
